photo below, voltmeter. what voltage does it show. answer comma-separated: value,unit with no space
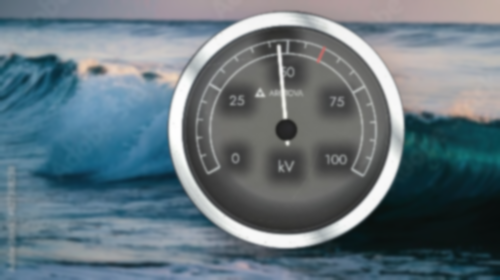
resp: 47.5,kV
